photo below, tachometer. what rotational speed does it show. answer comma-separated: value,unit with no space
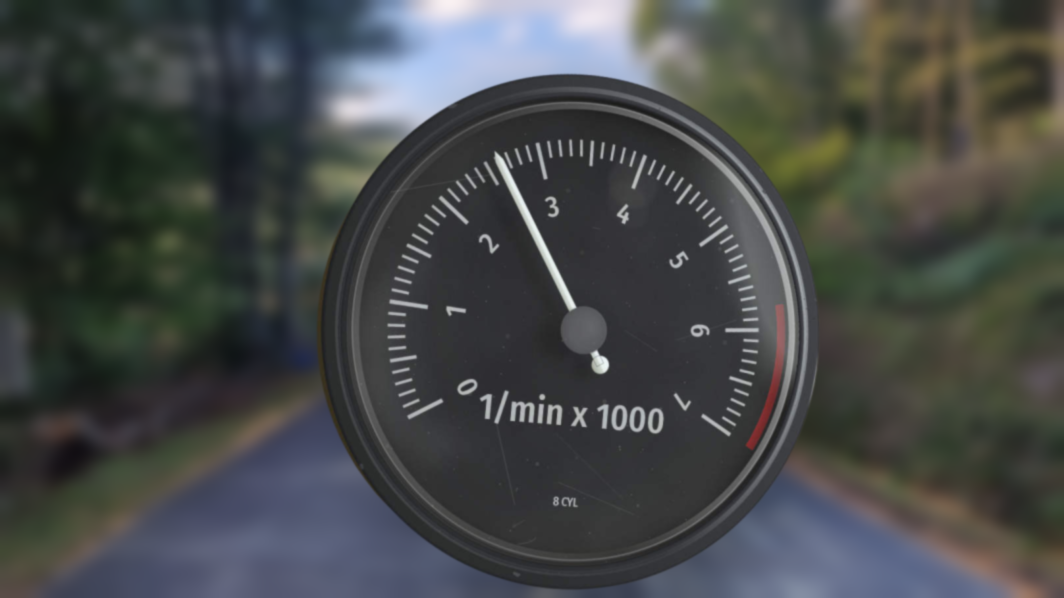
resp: 2600,rpm
